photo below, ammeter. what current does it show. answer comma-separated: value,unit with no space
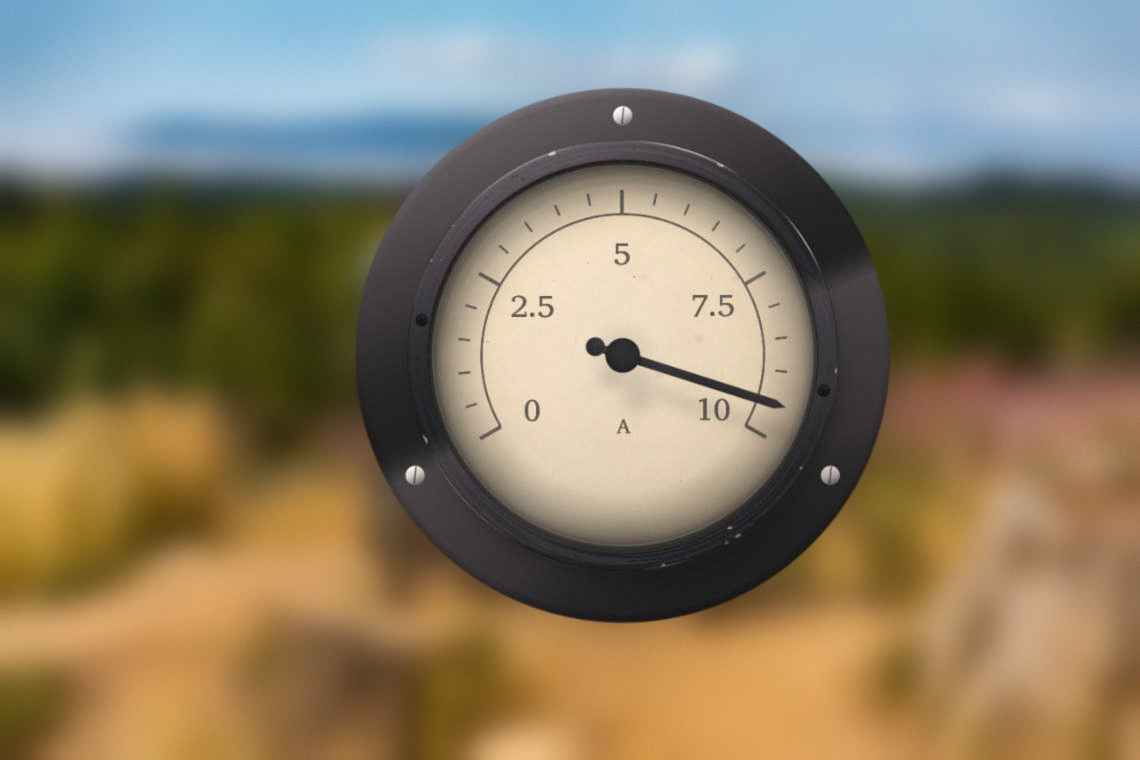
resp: 9.5,A
